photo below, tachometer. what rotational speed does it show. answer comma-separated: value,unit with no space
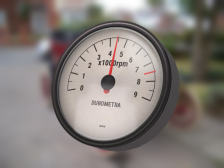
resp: 4500,rpm
